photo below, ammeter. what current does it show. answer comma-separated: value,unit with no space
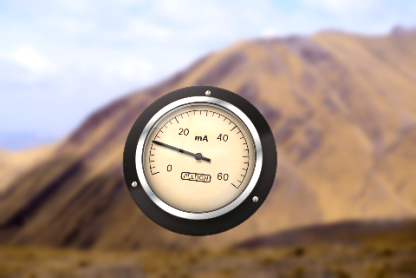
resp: 10,mA
